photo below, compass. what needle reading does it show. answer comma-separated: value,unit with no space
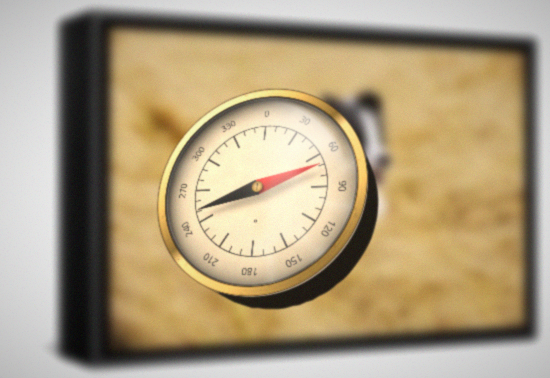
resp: 70,°
